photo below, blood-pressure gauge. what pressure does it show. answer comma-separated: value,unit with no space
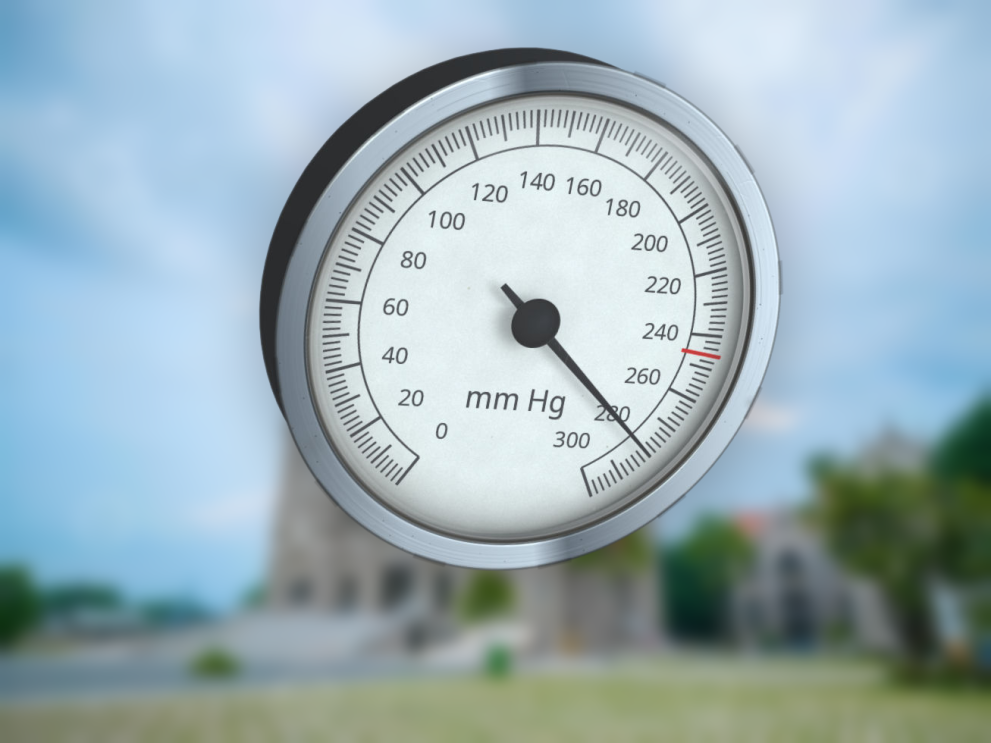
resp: 280,mmHg
